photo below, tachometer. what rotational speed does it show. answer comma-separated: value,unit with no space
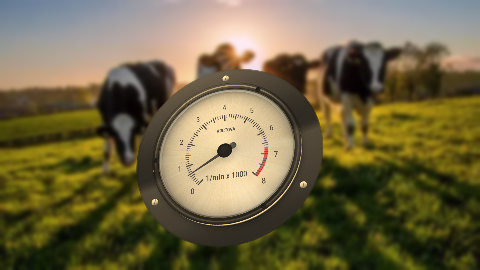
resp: 500,rpm
